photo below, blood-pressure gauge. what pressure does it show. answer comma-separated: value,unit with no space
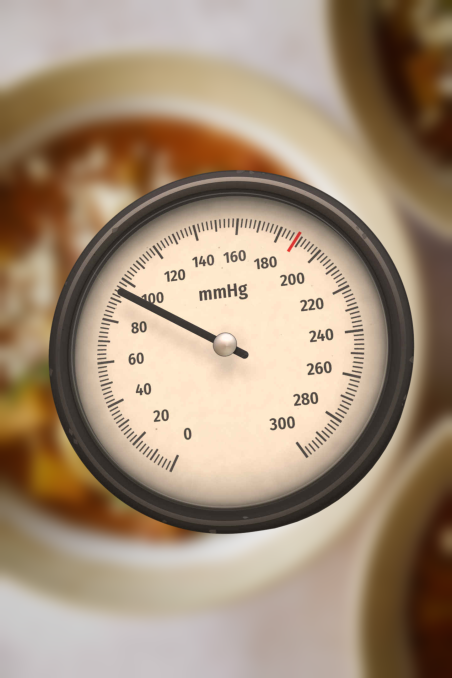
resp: 94,mmHg
